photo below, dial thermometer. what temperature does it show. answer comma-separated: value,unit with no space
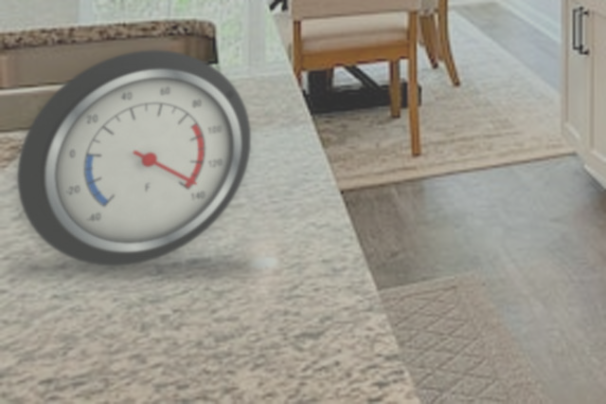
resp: 135,°F
